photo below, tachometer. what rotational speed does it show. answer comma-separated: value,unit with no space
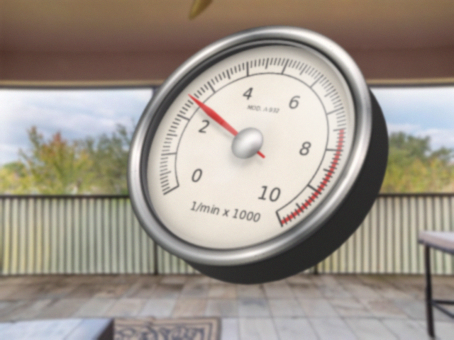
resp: 2500,rpm
